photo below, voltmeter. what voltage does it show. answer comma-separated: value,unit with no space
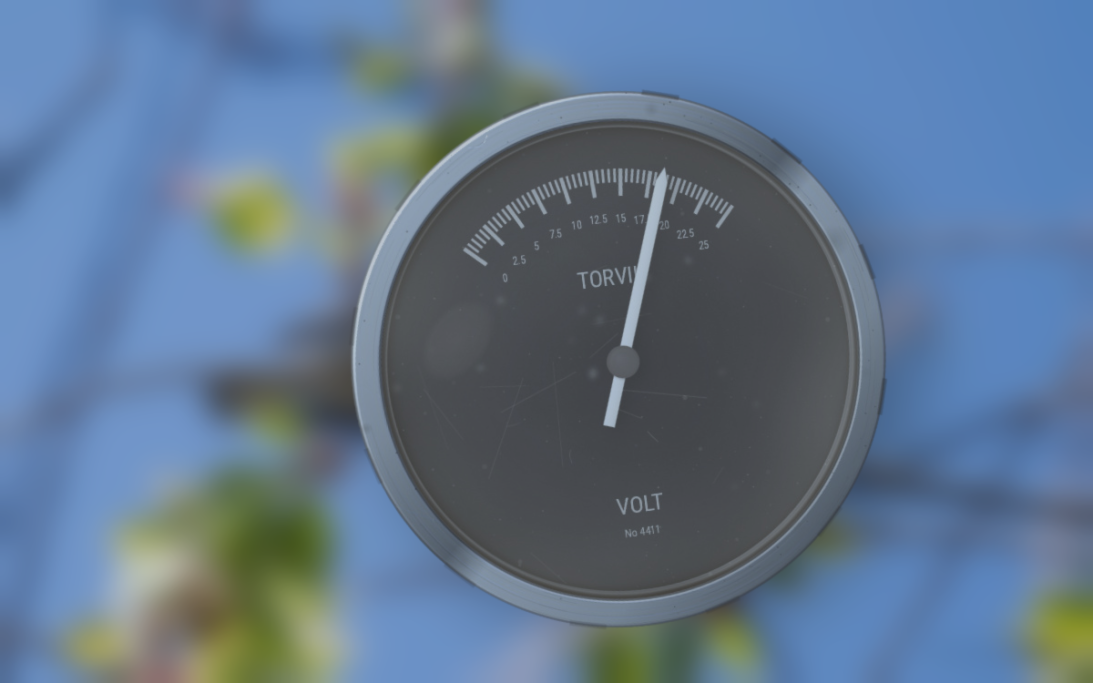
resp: 18.5,V
